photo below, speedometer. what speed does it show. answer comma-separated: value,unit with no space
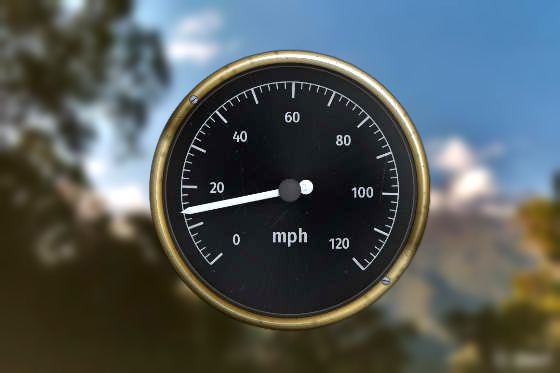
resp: 14,mph
